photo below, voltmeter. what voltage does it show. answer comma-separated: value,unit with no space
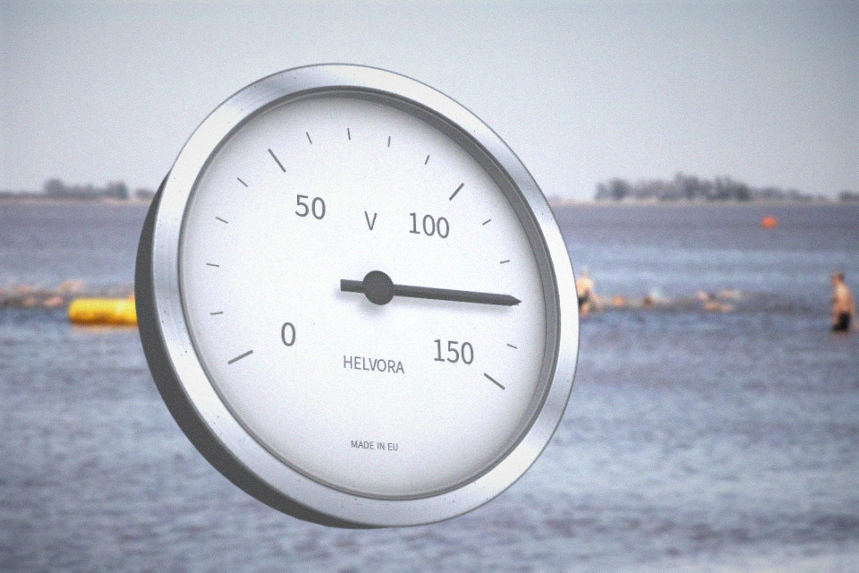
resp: 130,V
